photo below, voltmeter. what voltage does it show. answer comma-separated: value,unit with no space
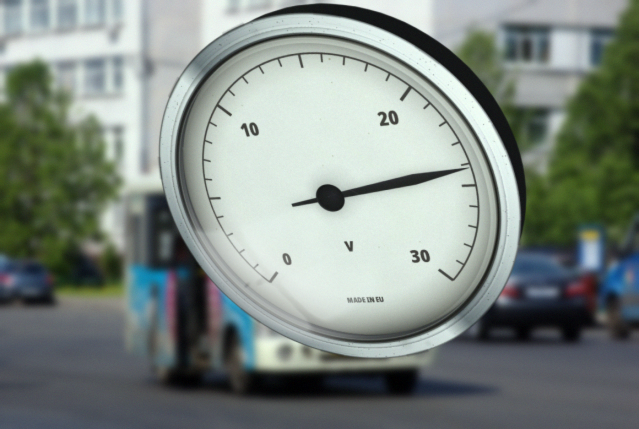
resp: 24,V
